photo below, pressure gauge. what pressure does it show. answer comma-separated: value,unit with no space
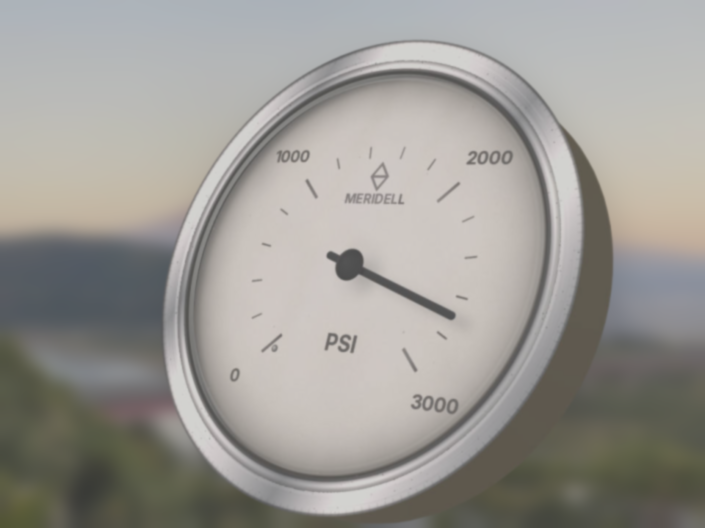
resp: 2700,psi
